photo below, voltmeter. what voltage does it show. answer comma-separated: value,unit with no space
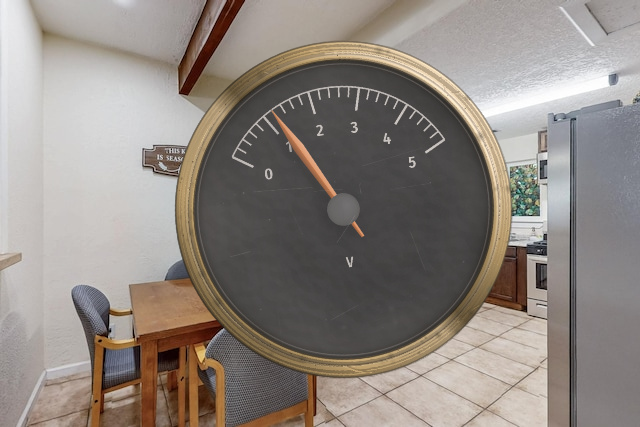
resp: 1.2,V
